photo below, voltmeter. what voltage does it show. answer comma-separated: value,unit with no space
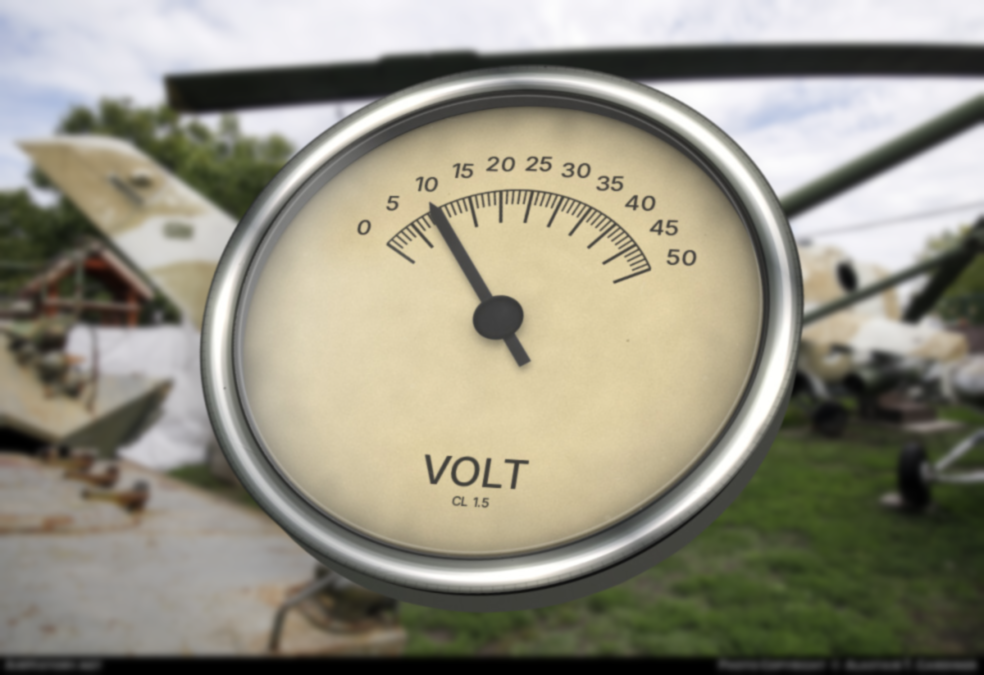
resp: 9,V
